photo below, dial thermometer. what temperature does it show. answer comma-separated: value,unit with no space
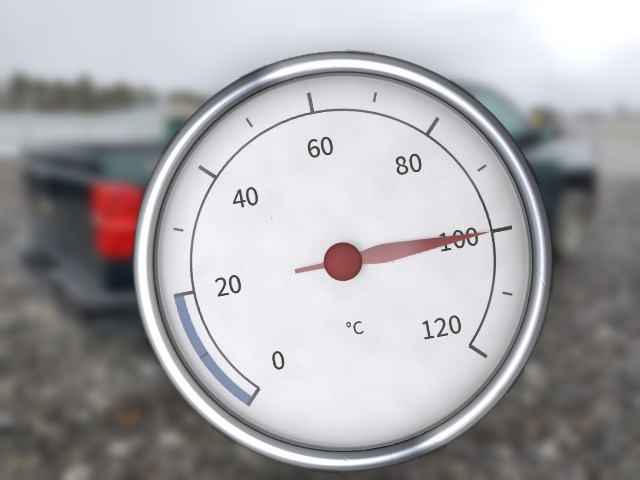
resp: 100,°C
